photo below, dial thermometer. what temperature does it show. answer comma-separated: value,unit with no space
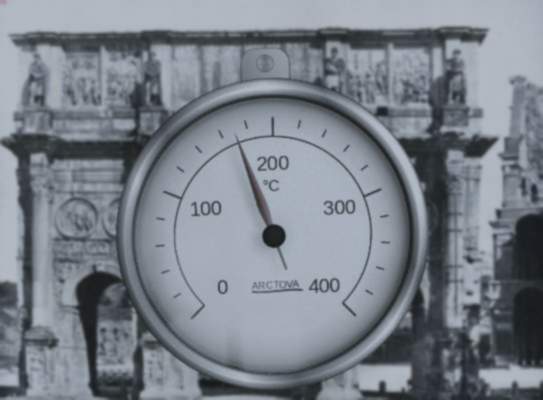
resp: 170,°C
